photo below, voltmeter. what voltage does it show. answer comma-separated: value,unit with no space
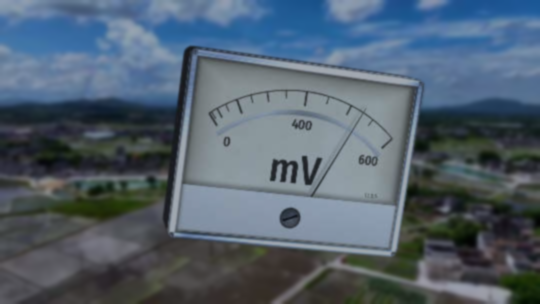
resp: 525,mV
